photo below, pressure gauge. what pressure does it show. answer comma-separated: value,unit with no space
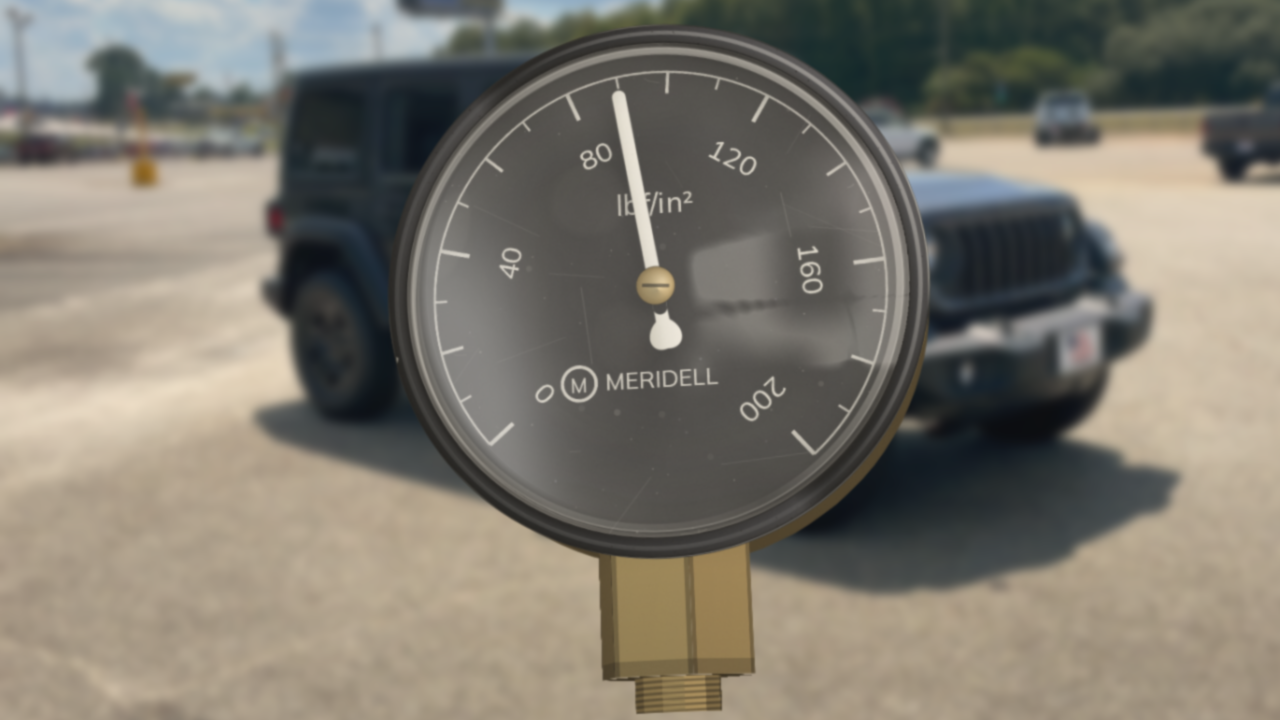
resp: 90,psi
